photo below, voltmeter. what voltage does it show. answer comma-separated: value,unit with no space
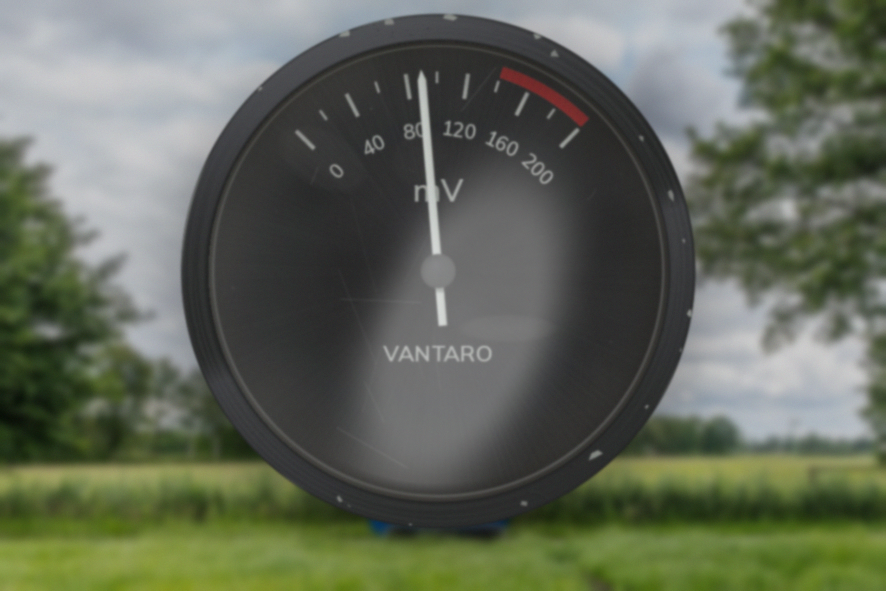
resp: 90,mV
